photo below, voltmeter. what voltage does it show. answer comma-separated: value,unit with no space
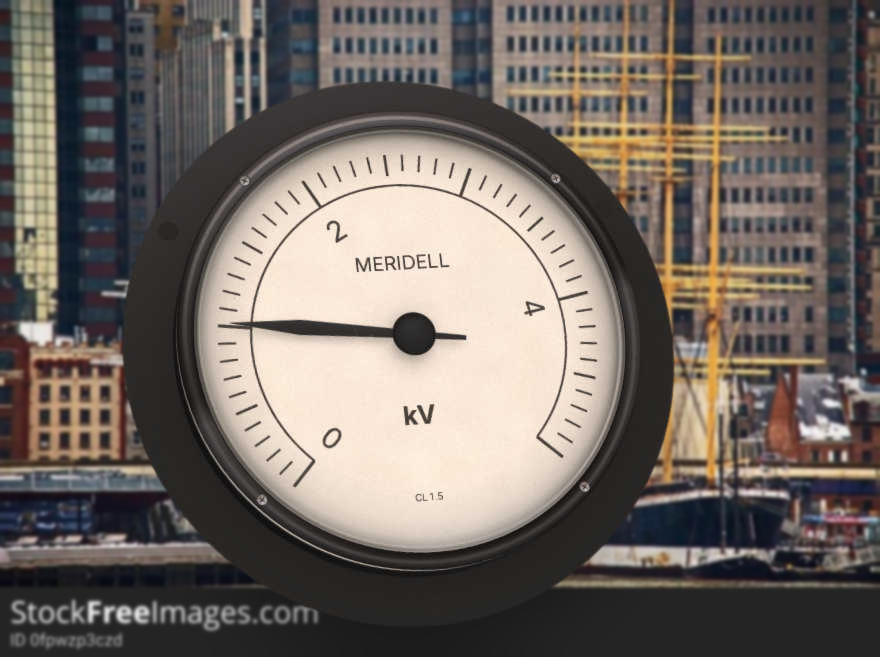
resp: 1,kV
